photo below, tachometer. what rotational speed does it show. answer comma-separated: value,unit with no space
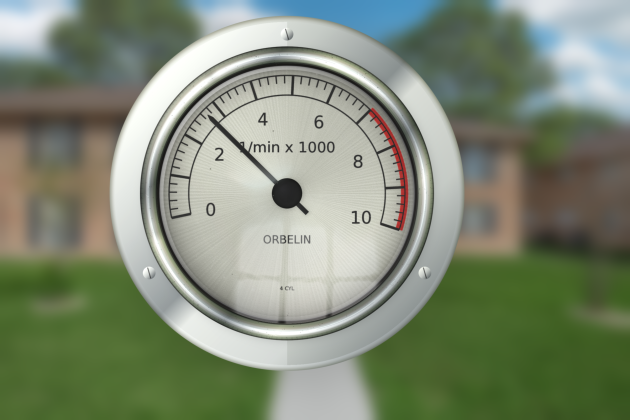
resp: 2700,rpm
